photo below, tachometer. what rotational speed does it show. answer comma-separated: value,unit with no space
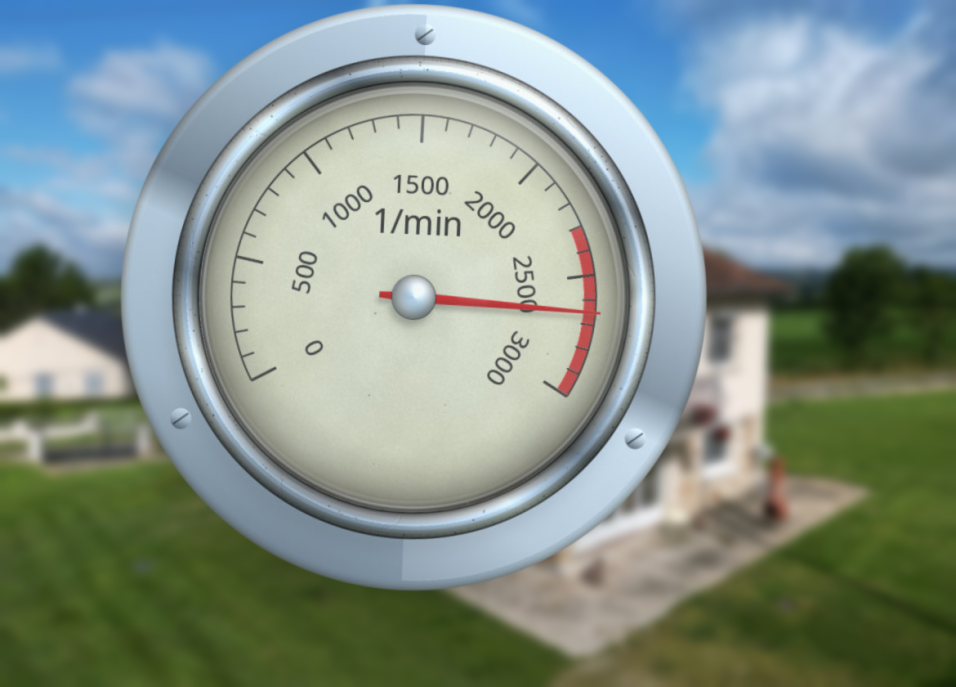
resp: 2650,rpm
